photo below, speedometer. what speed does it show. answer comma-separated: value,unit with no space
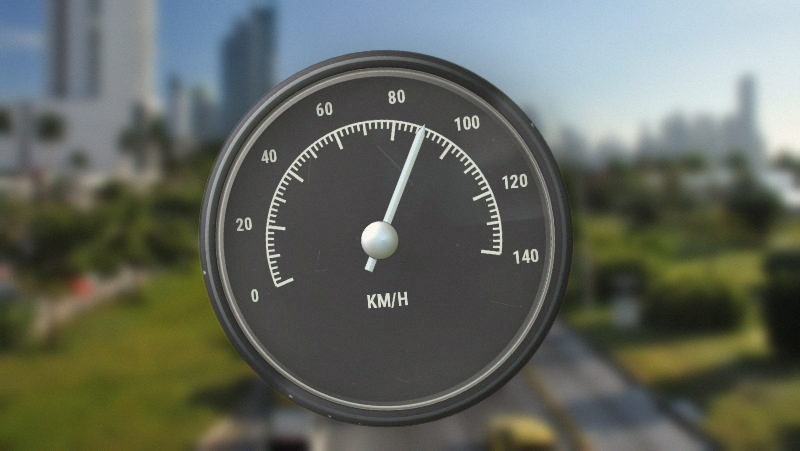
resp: 90,km/h
